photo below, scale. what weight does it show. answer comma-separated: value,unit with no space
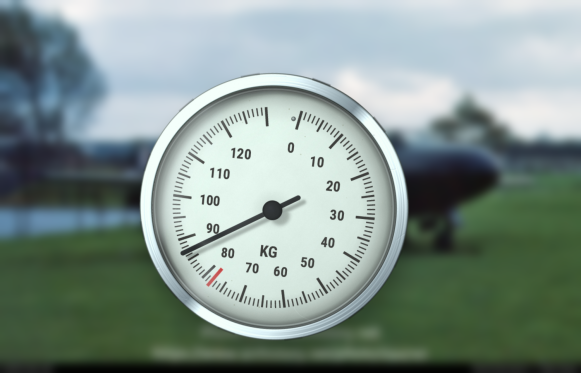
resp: 87,kg
